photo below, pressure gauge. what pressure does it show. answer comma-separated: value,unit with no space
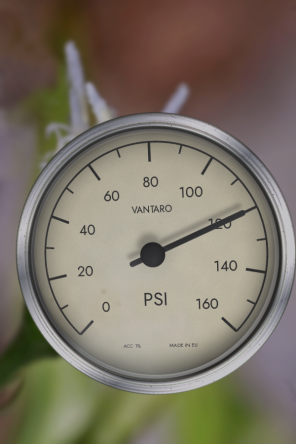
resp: 120,psi
